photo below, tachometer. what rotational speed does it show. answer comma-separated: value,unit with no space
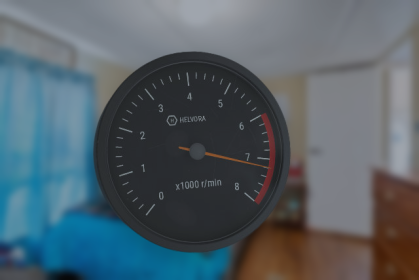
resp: 7200,rpm
